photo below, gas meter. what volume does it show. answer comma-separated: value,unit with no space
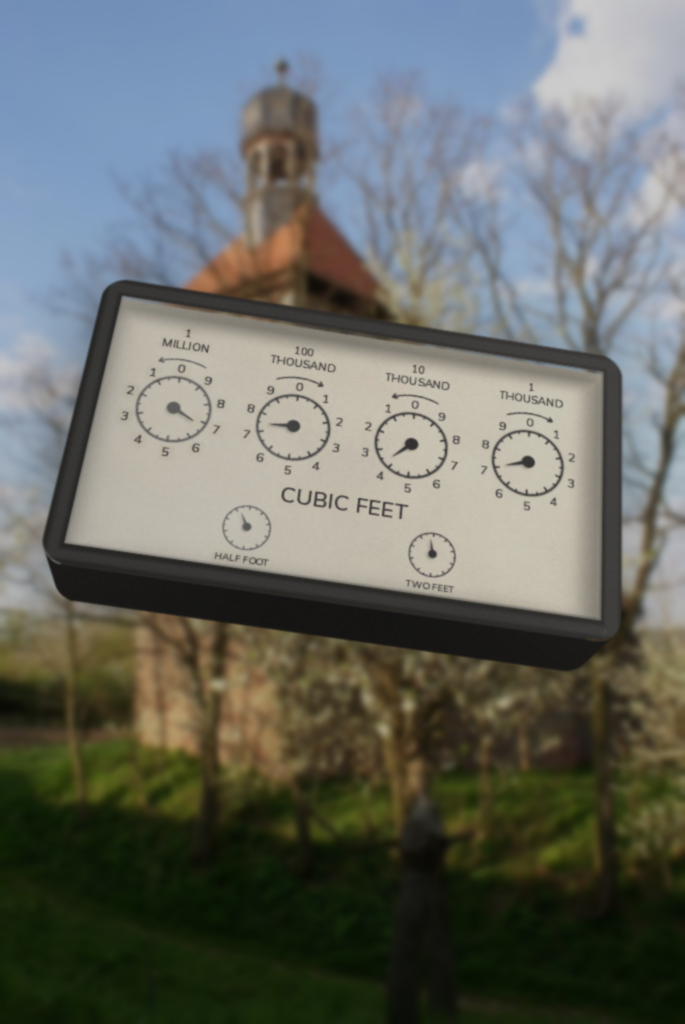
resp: 673700,ft³
